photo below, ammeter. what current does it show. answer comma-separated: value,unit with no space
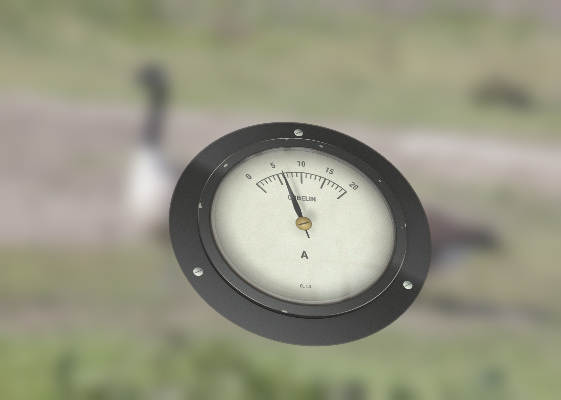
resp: 6,A
